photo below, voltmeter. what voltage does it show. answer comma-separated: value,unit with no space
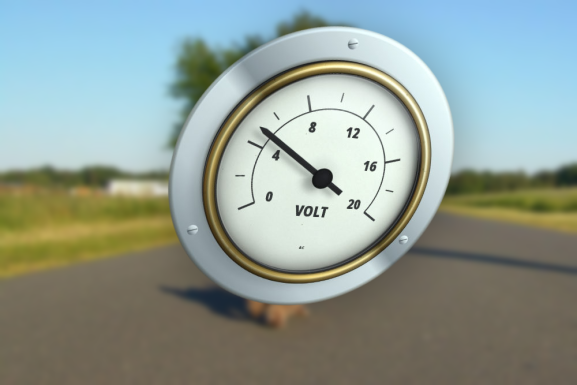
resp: 5,V
